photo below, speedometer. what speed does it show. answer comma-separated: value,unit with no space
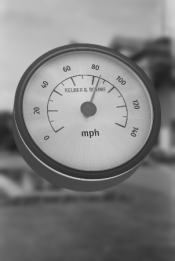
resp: 85,mph
